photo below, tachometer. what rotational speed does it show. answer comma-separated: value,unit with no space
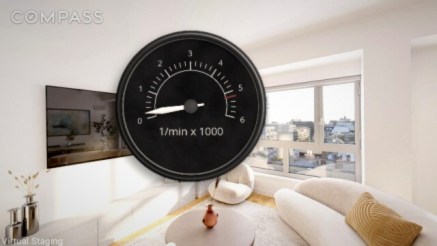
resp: 200,rpm
